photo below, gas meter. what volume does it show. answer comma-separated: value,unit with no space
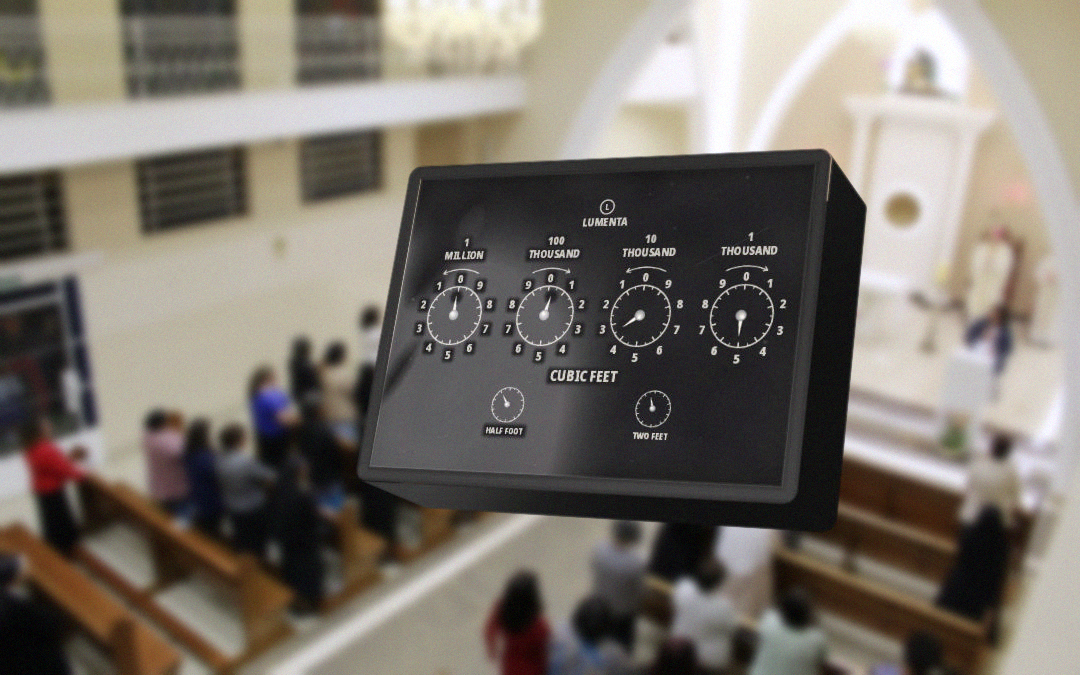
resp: 3500,ft³
